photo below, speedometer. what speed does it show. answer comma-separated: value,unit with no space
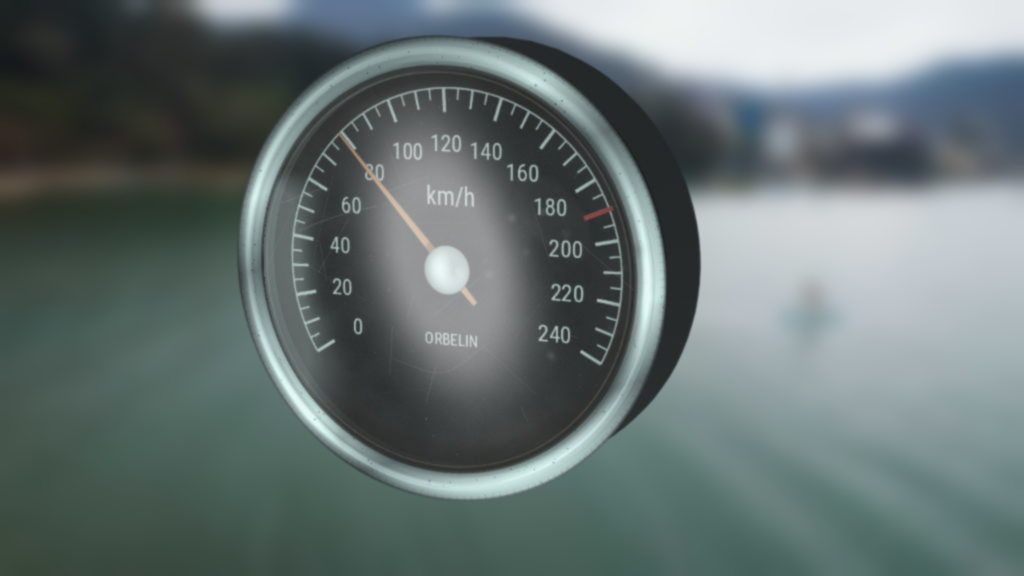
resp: 80,km/h
